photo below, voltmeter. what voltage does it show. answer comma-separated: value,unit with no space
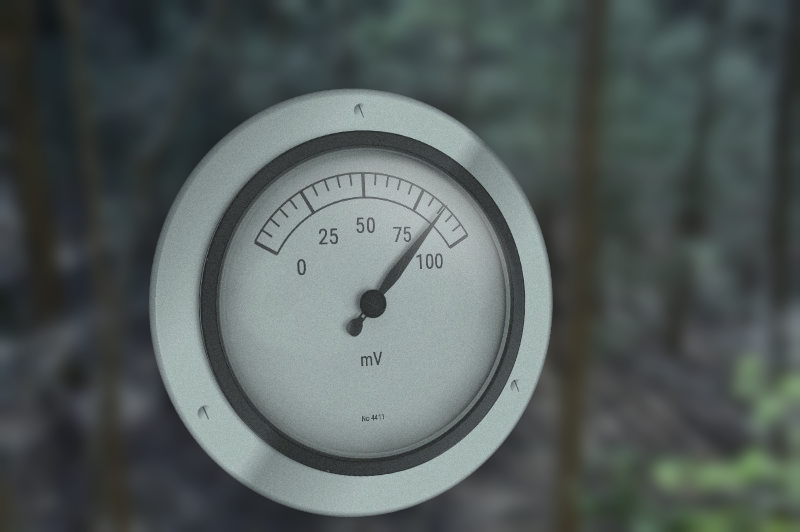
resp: 85,mV
